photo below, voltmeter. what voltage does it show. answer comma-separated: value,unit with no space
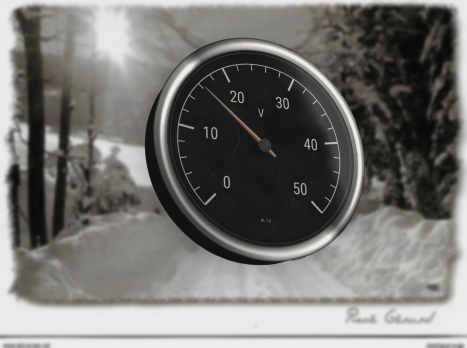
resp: 16,V
